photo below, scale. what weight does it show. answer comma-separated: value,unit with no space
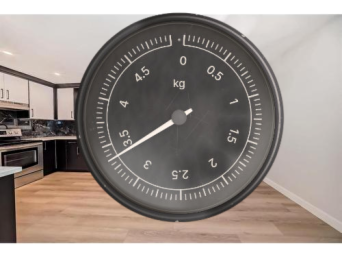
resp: 3.35,kg
